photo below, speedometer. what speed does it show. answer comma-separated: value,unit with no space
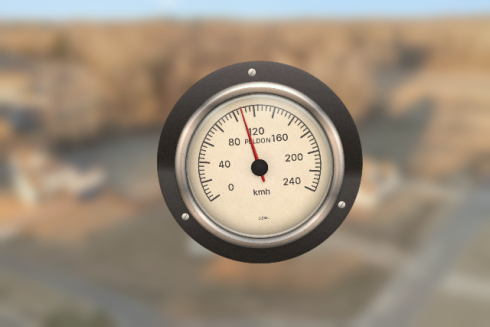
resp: 108,km/h
